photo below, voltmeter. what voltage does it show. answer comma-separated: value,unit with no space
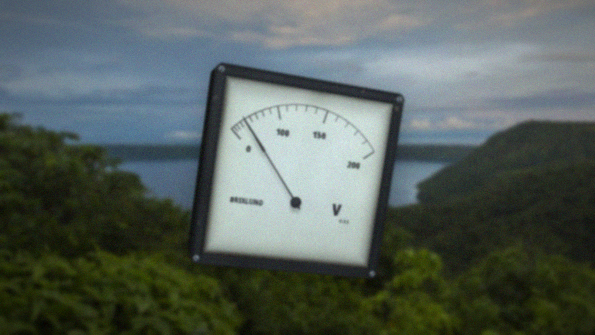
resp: 50,V
